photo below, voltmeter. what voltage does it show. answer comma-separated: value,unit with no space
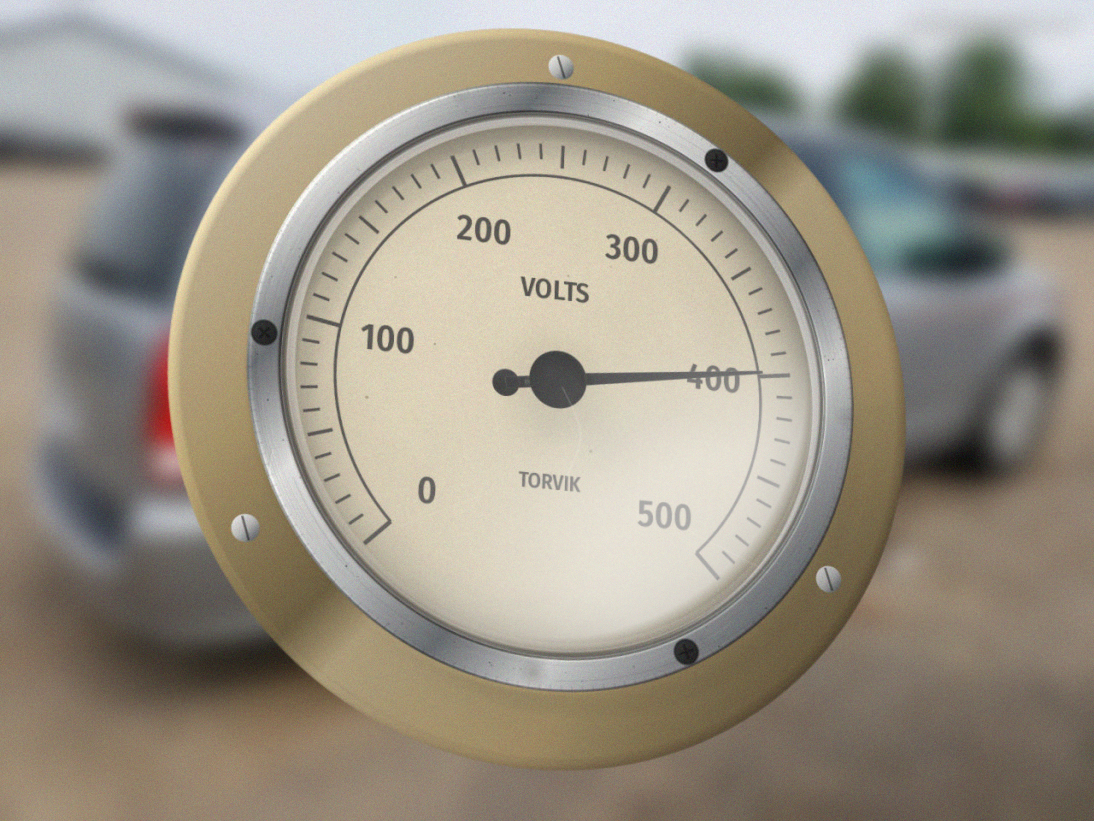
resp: 400,V
